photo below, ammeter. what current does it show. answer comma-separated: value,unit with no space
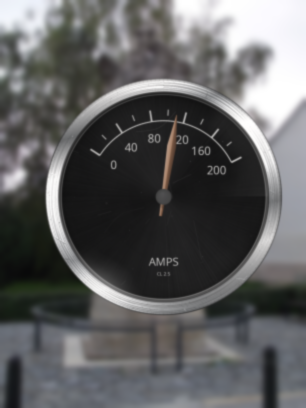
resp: 110,A
